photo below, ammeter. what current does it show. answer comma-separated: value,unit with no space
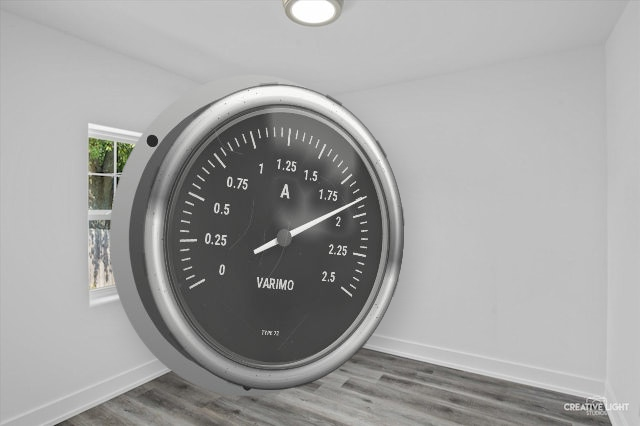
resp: 1.9,A
